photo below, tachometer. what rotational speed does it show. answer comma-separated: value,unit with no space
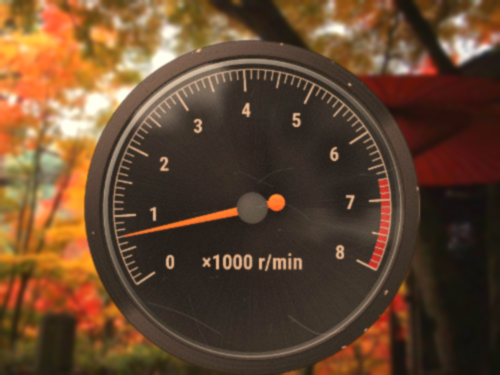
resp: 700,rpm
